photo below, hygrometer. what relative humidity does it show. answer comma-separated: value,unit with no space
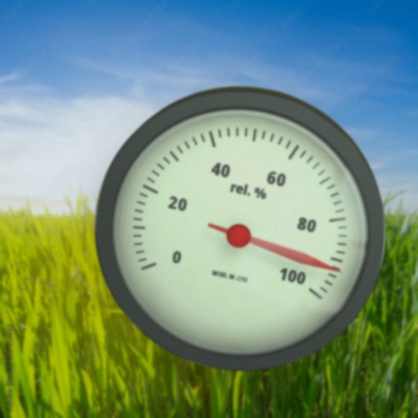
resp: 92,%
